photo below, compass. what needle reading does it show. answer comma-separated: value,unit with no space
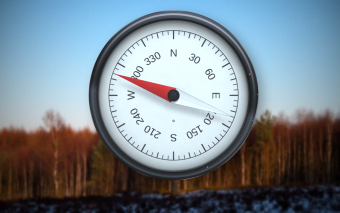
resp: 290,°
